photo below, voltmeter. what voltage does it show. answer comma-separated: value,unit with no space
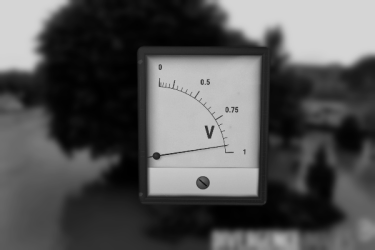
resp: 0.95,V
